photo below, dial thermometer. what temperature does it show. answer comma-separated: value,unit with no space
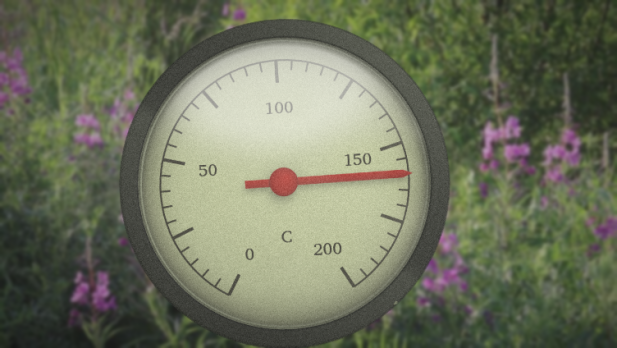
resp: 160,°C
